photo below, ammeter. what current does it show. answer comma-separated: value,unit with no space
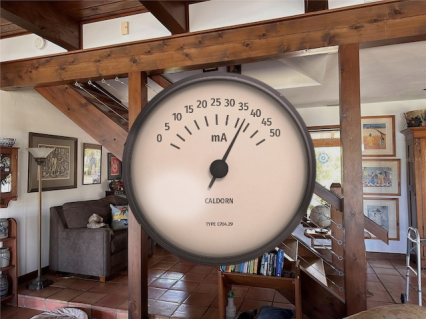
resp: 37.5,mA
